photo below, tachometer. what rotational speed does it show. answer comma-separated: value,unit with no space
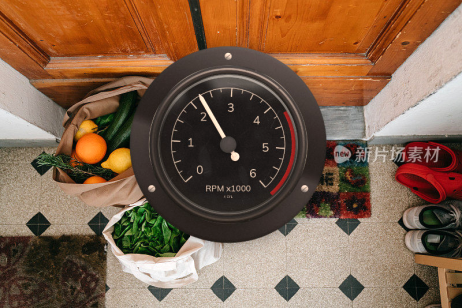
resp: 2250,rpm
